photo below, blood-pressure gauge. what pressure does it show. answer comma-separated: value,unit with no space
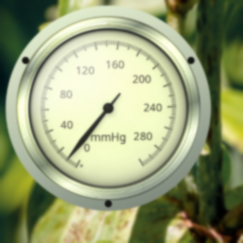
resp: 10,mmHg
